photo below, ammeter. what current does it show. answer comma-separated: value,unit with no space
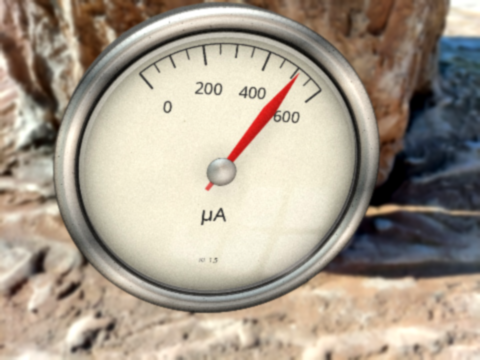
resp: 500,µA
